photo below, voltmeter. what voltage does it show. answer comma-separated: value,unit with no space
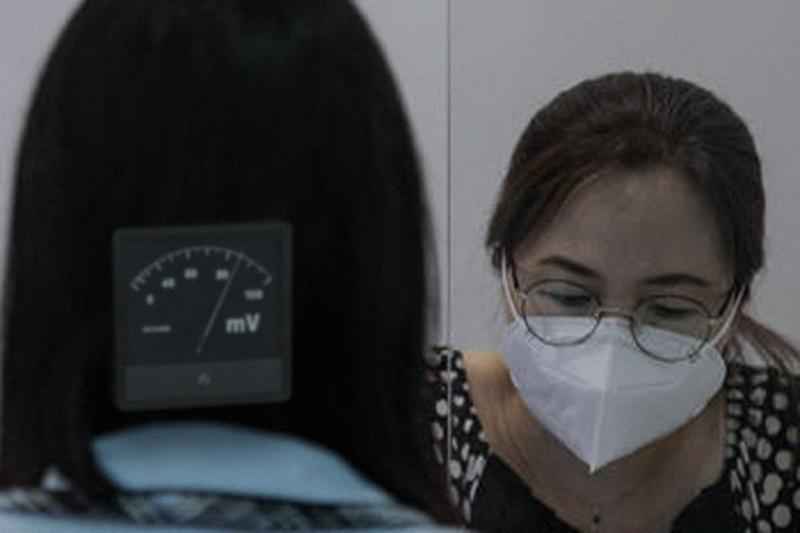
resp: 85,mV
